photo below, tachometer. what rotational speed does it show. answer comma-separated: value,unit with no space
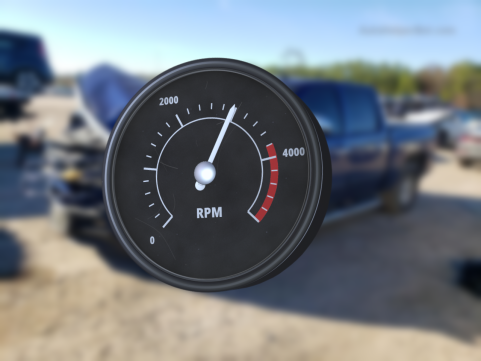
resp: 3000,rpm
